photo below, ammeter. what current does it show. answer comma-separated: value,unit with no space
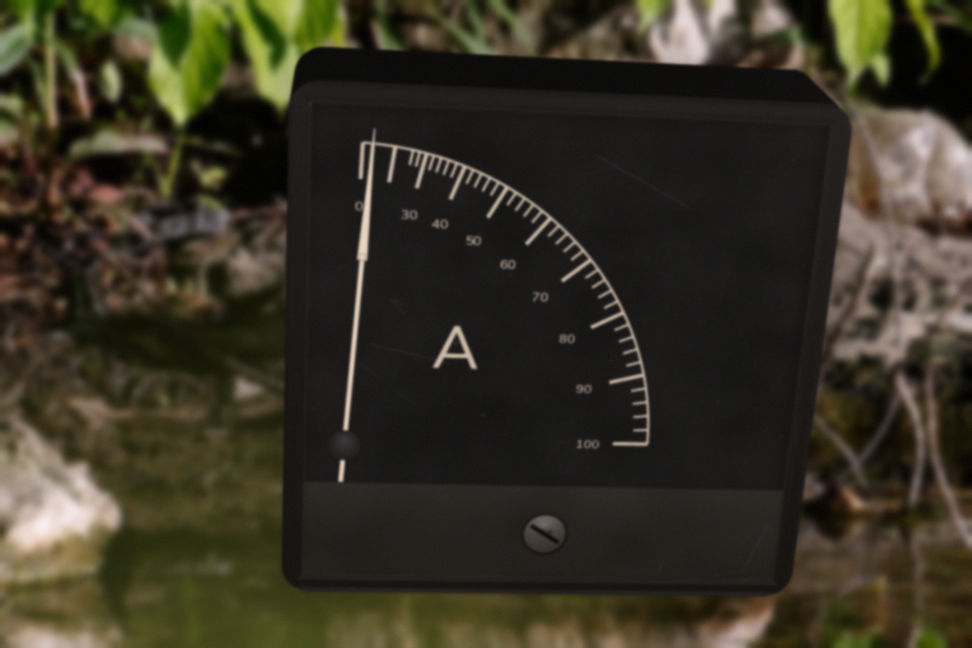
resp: 10,A
